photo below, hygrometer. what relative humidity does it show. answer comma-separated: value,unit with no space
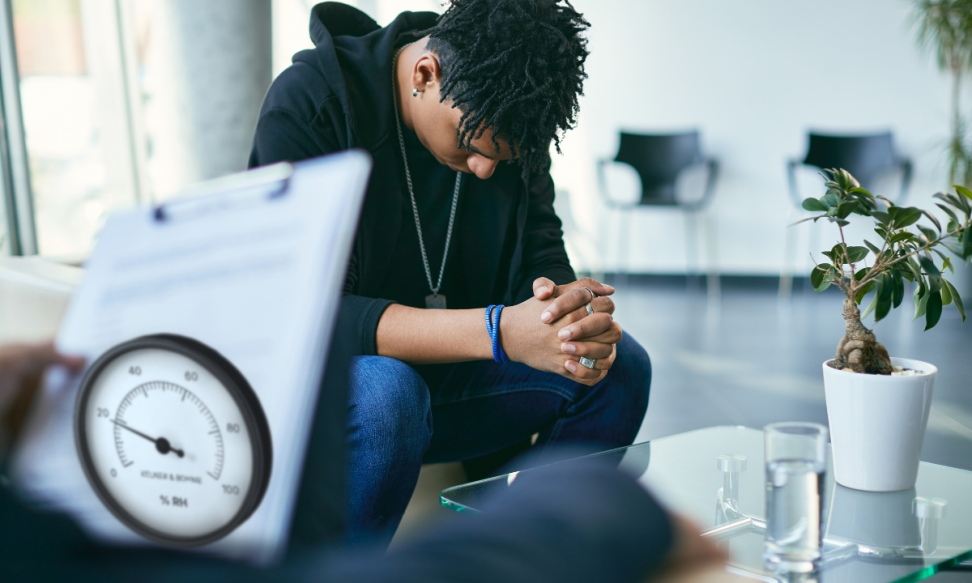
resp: 20,%
